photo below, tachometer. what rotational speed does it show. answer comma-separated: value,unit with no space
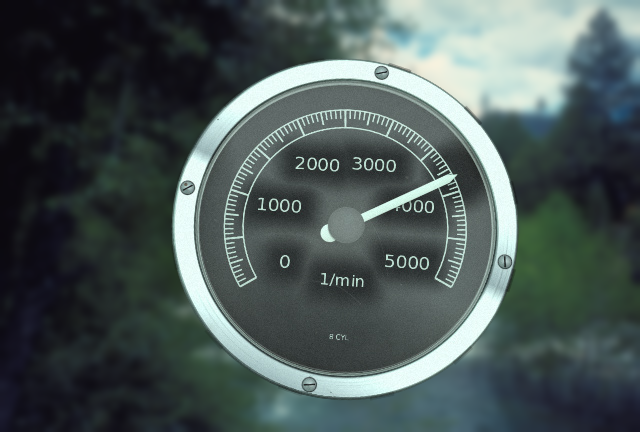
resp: 3850,rpm
